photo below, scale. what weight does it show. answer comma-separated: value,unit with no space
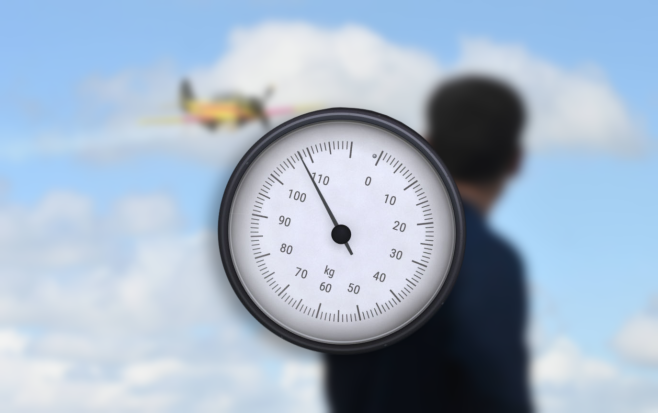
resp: 108,kg
